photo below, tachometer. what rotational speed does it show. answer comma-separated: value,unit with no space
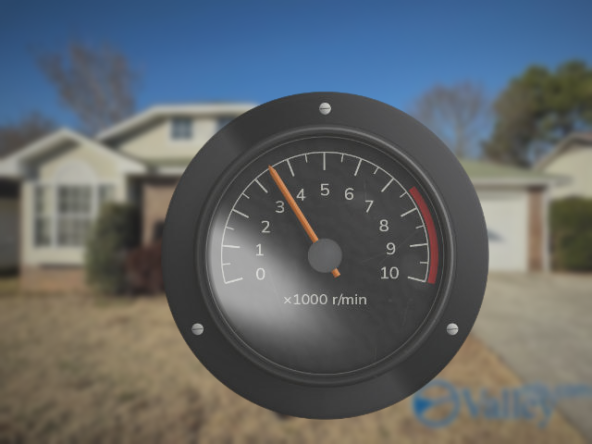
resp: 3500,rpm
